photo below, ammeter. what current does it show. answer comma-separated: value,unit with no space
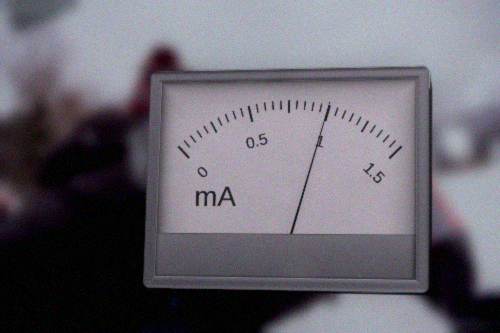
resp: 1,mA
